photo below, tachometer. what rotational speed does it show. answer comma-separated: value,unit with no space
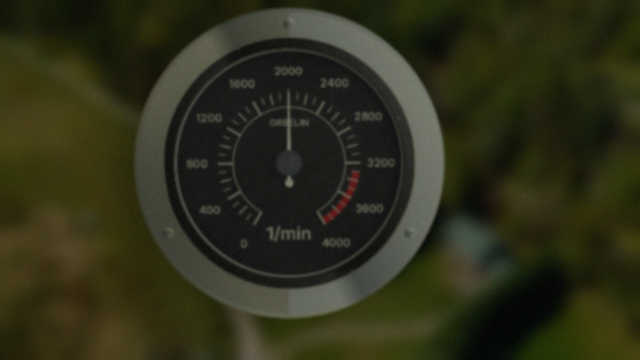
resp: 2000,rpm
